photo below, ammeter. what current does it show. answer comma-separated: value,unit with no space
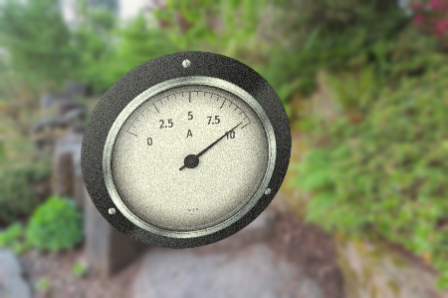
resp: 9.5,A
